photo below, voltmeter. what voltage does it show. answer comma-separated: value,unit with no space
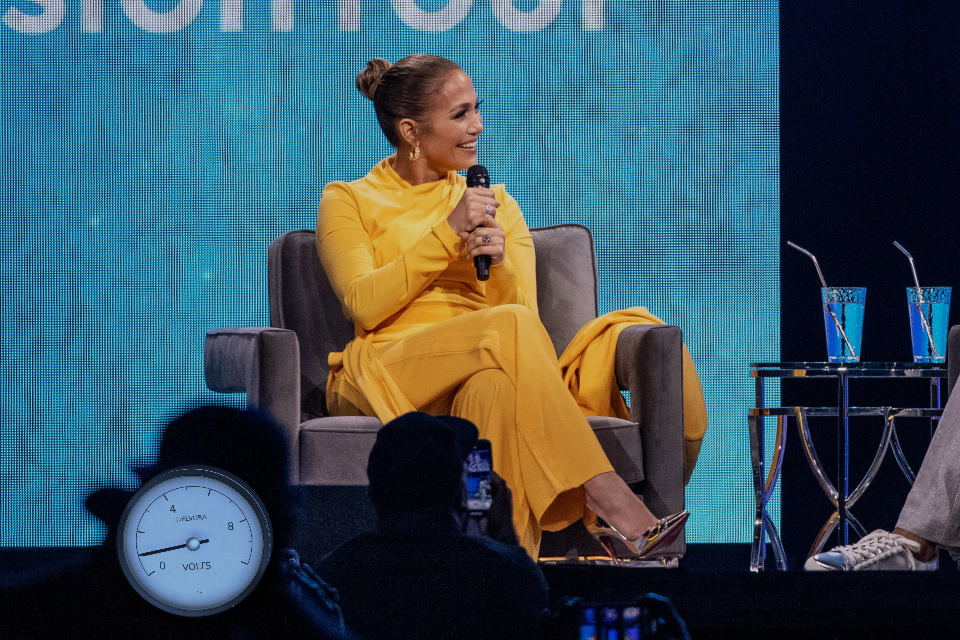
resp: 1,V
